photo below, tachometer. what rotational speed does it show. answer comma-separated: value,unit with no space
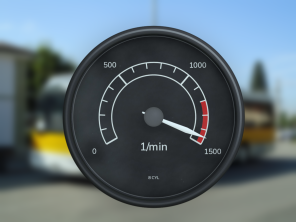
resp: 1450,rpm
